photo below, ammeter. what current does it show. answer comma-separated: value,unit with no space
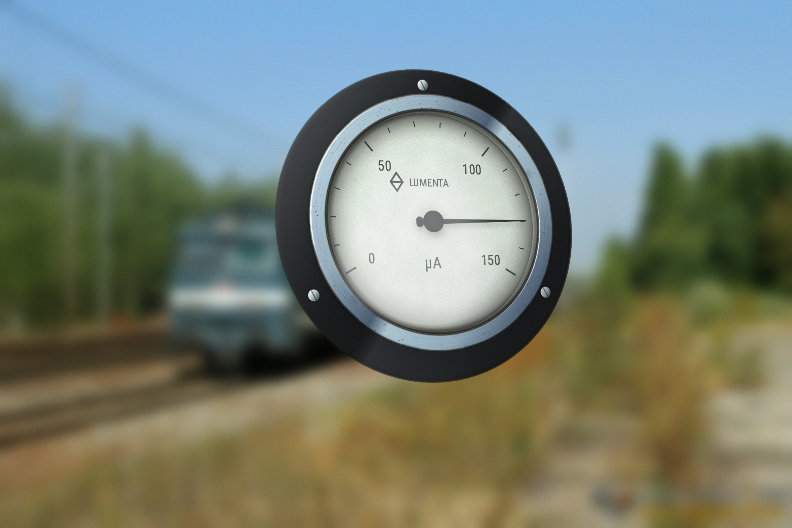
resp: 130,µA
